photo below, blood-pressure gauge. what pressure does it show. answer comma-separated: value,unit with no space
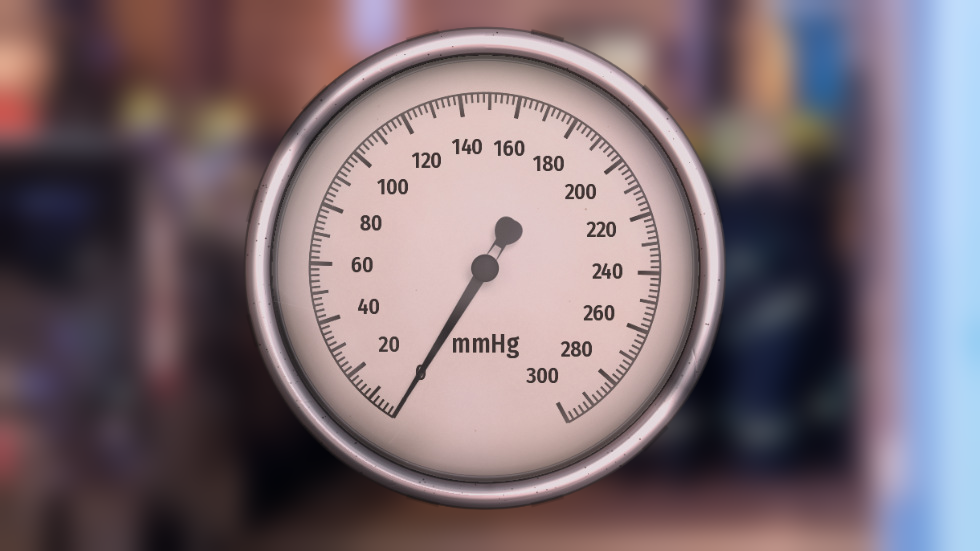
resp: 0,mmHg
